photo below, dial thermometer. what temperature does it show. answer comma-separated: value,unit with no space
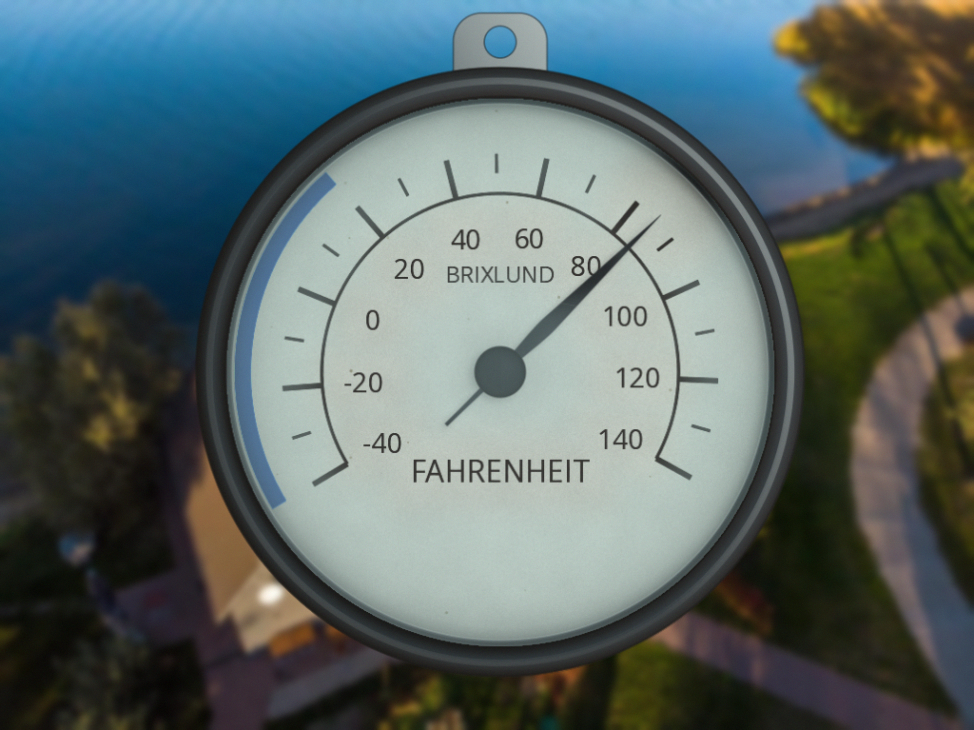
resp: 85,°F
